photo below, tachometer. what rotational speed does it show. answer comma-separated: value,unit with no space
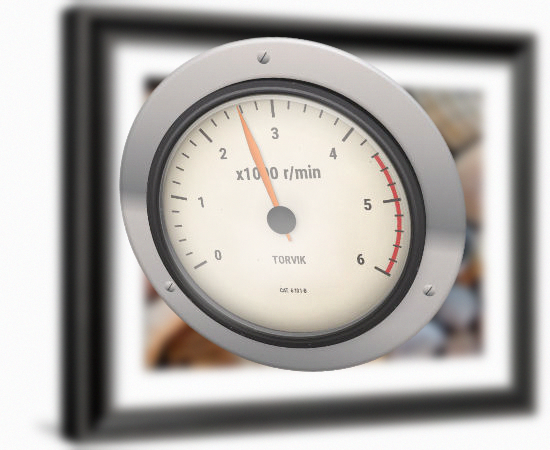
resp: 2600,rpm
